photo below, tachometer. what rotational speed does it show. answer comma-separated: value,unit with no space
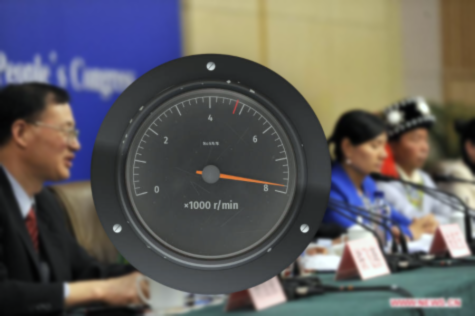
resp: 7800,rpm
